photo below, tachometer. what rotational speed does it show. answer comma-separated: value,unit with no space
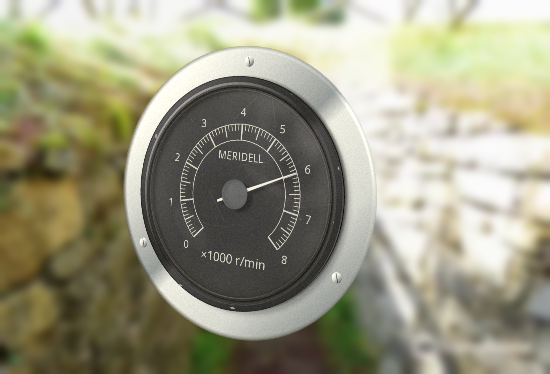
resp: 6000,rpm
